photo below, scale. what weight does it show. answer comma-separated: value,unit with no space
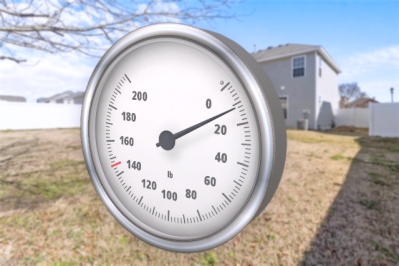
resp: 12,lb
